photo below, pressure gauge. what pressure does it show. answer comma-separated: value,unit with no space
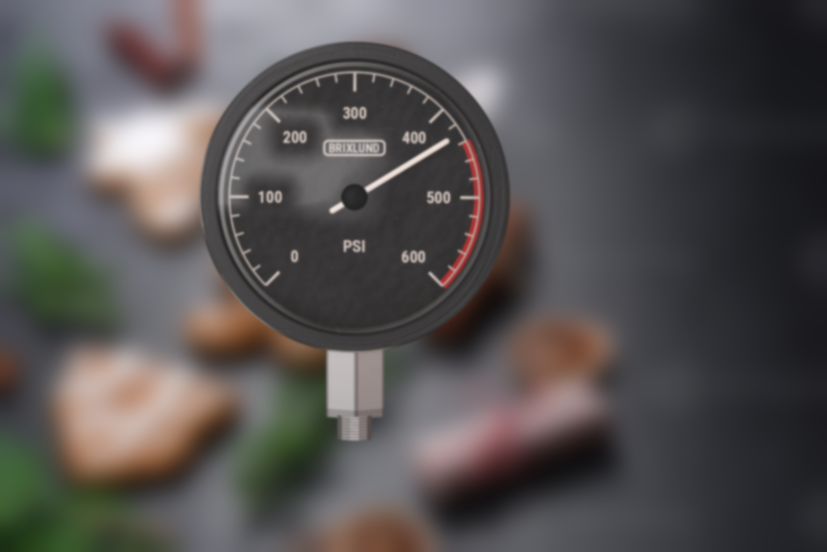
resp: 430,psi
